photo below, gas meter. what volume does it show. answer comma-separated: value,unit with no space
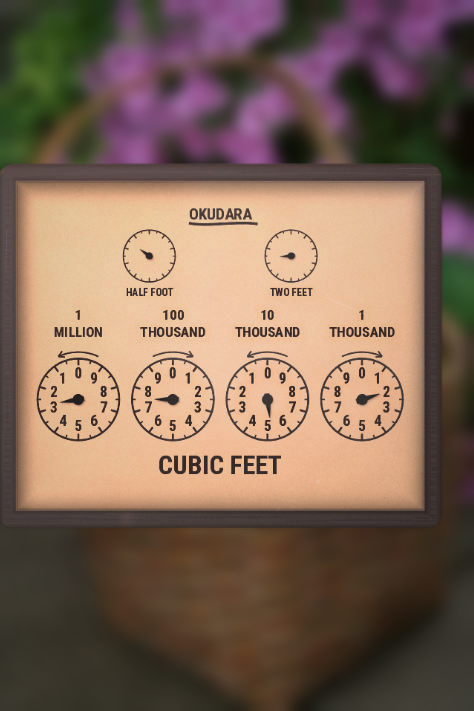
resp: 275200,ft³
